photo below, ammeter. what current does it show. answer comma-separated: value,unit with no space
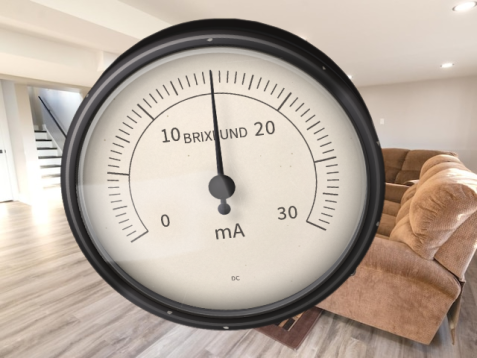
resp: 15,mA
